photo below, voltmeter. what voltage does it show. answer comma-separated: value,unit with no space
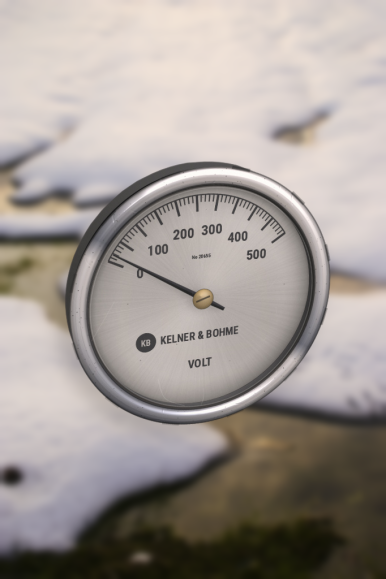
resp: 20,V
